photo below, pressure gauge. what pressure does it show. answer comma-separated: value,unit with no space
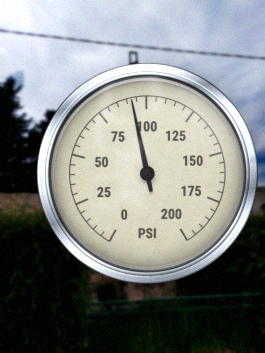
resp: 92.5,psi
